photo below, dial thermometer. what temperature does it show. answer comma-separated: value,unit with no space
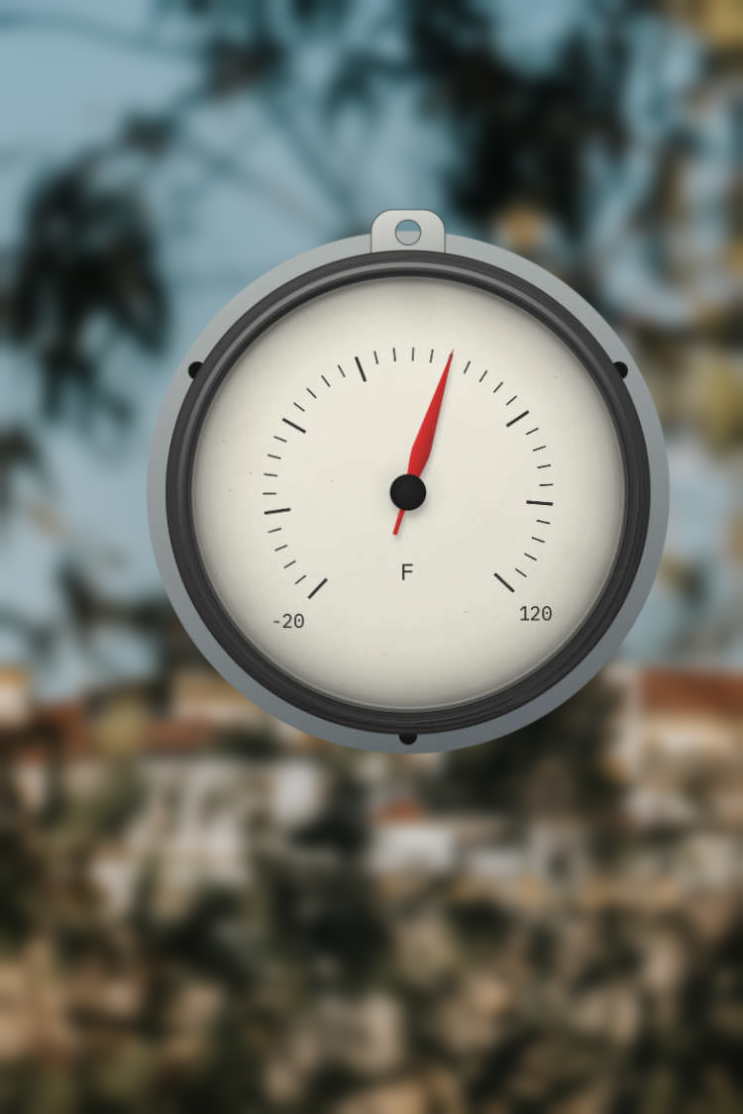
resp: 60,°F
